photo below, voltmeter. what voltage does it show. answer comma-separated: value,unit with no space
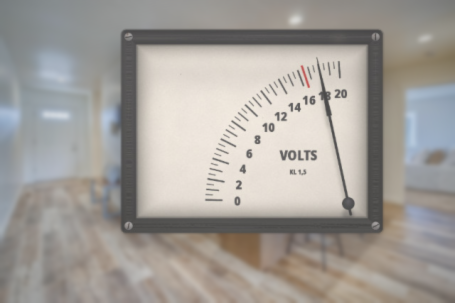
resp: 18,V
